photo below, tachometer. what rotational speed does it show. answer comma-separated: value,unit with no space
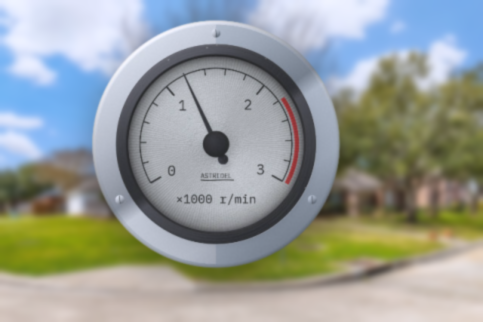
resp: 1200,rpm
